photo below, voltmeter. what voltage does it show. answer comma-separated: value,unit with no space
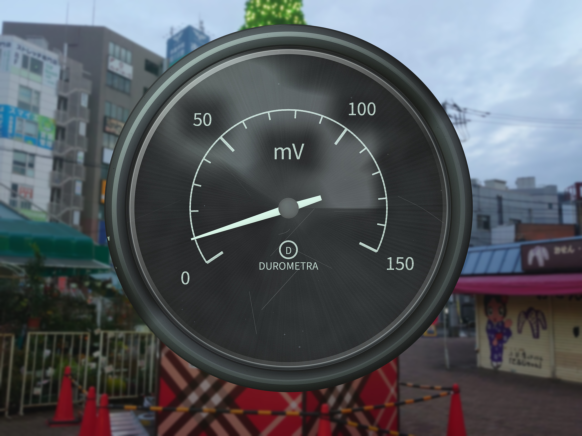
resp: 10,mV
